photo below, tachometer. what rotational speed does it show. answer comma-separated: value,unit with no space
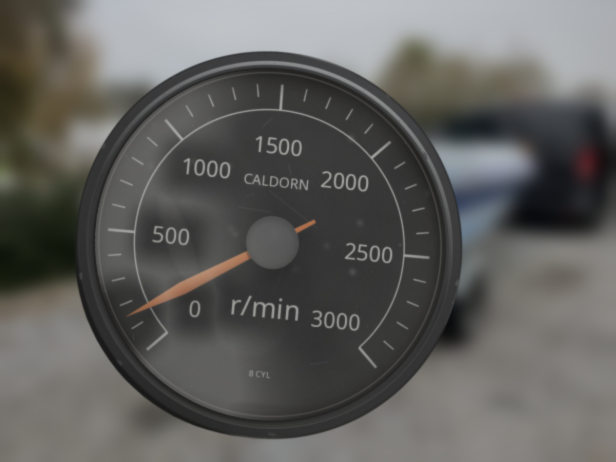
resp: 150,rpm
